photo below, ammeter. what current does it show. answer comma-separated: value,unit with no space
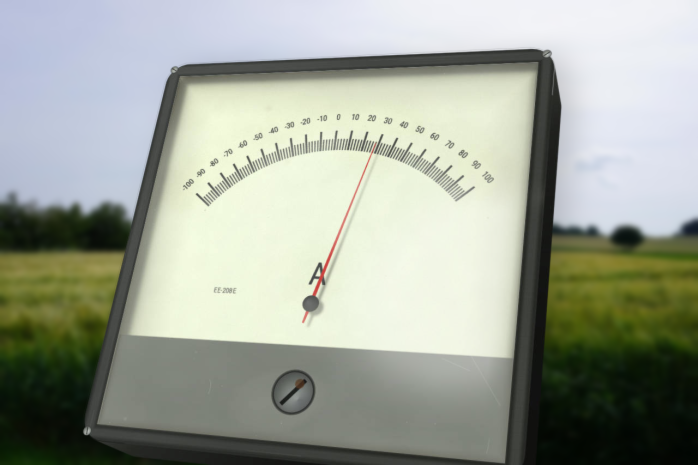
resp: 30,A
